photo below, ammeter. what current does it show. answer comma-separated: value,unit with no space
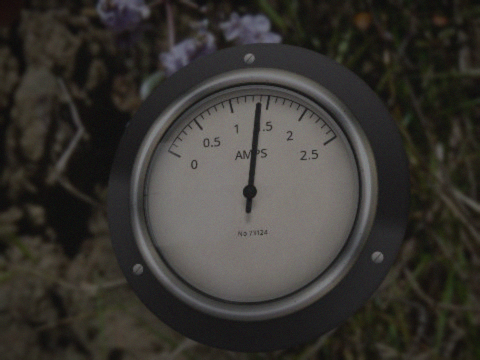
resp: 1.4,A
